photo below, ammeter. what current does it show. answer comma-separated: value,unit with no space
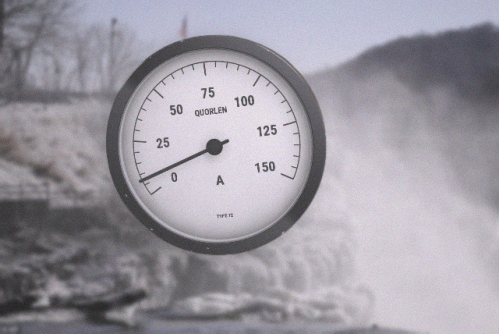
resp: 7.5,A
